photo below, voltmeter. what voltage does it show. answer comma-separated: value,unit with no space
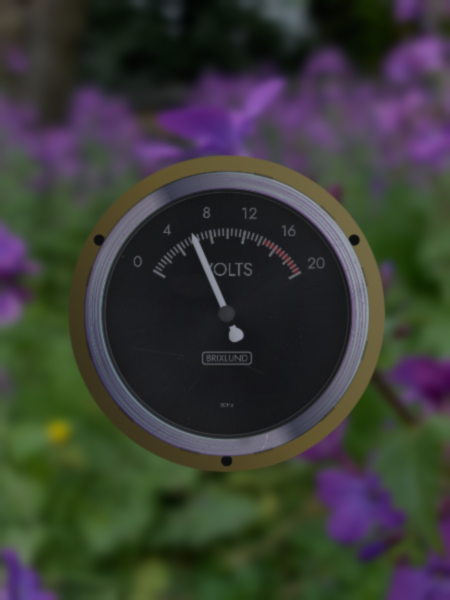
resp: 6,V
